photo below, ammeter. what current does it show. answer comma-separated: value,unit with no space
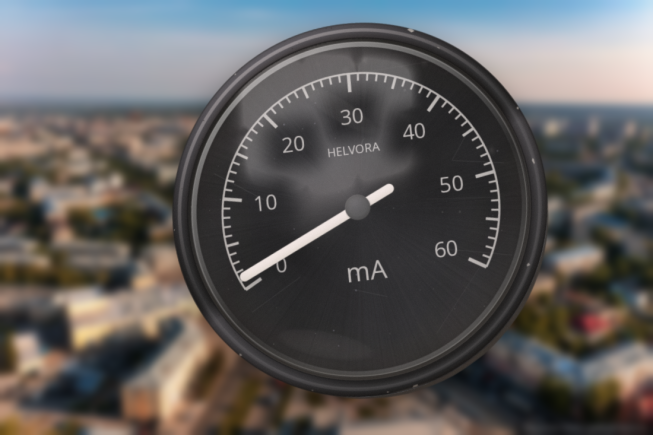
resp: 1,mA
